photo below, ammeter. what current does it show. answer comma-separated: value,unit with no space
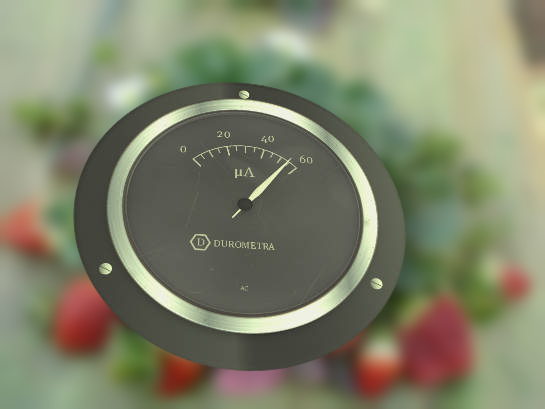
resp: 55,µA
